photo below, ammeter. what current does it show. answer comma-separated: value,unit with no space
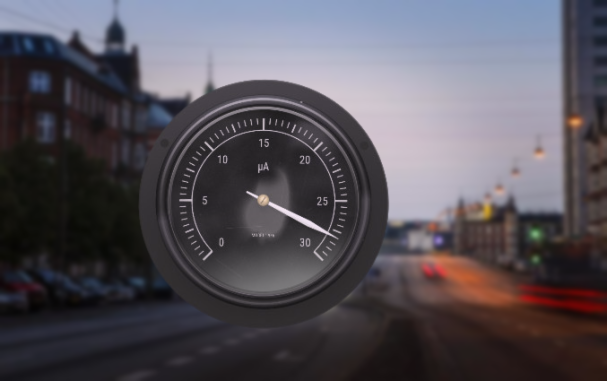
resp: 28,µA
